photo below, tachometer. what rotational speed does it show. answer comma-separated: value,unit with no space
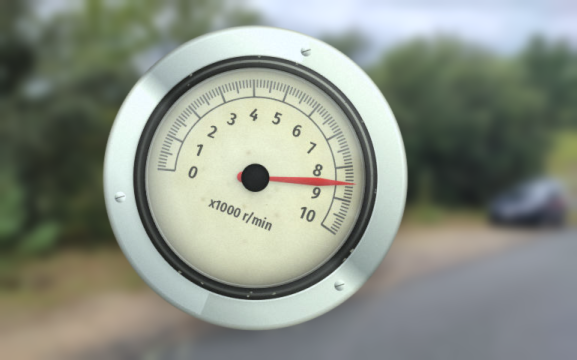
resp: 8500,rpm
